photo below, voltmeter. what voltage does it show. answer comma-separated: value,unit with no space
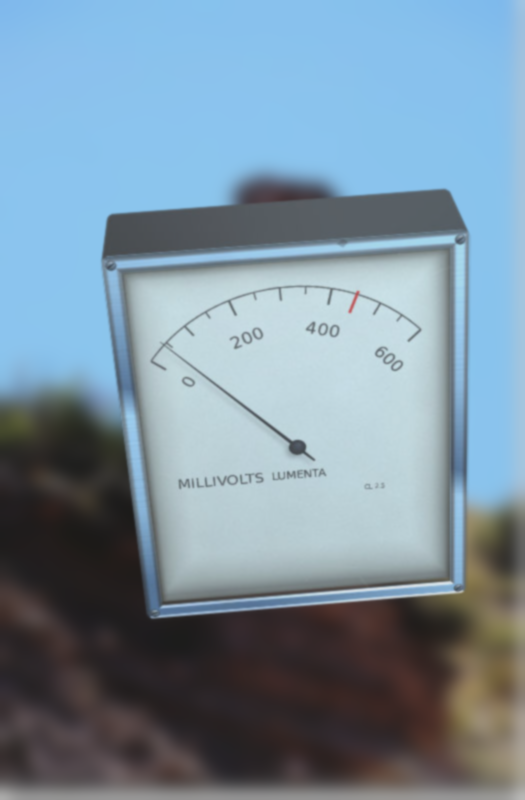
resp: 50,mV
